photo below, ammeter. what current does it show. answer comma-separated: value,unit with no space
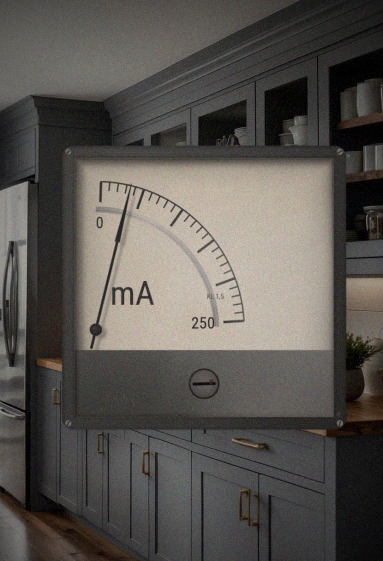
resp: 35,mA
